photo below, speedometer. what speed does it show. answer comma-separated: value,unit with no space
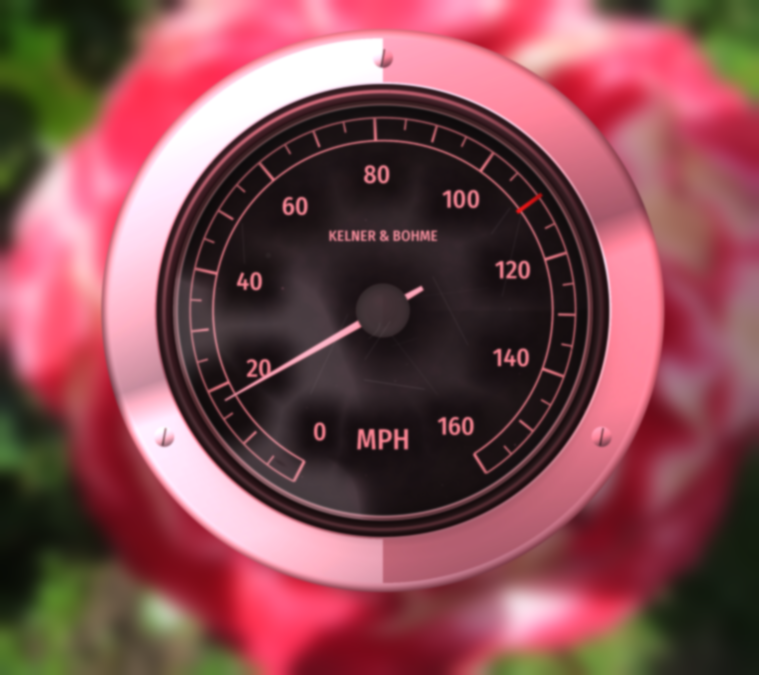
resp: 17.5,mph
